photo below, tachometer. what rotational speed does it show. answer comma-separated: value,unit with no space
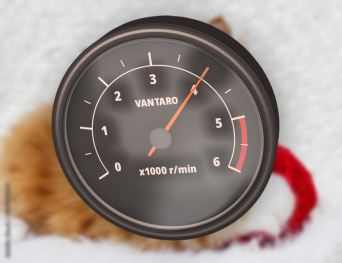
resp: 4000,rpm
